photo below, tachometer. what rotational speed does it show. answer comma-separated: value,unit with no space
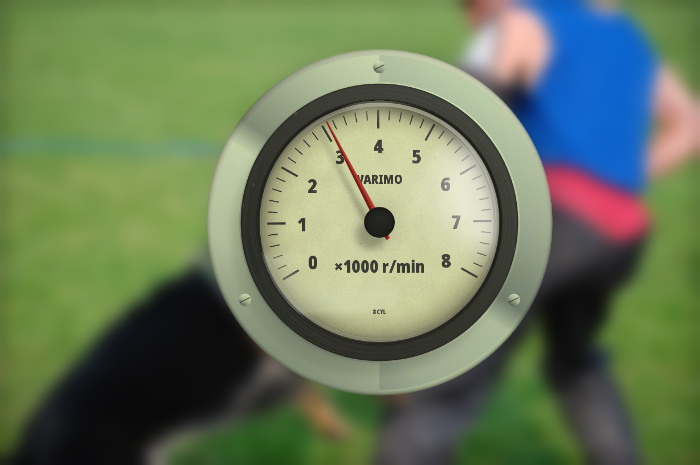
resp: 3100,rpm
